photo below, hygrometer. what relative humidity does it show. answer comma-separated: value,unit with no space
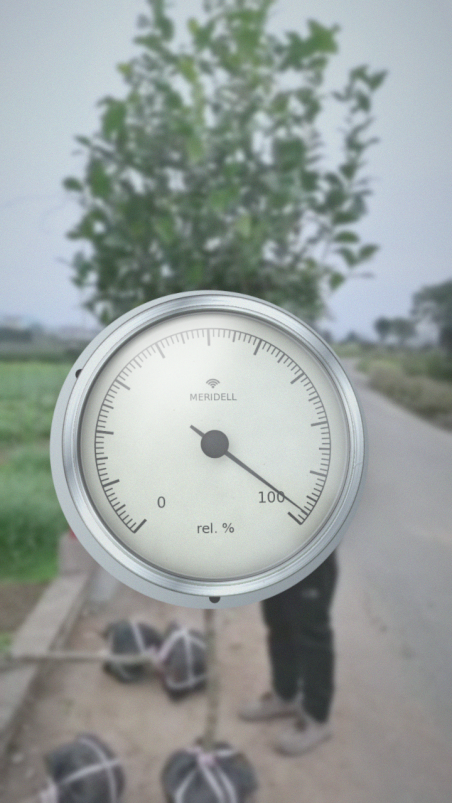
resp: 98,%
